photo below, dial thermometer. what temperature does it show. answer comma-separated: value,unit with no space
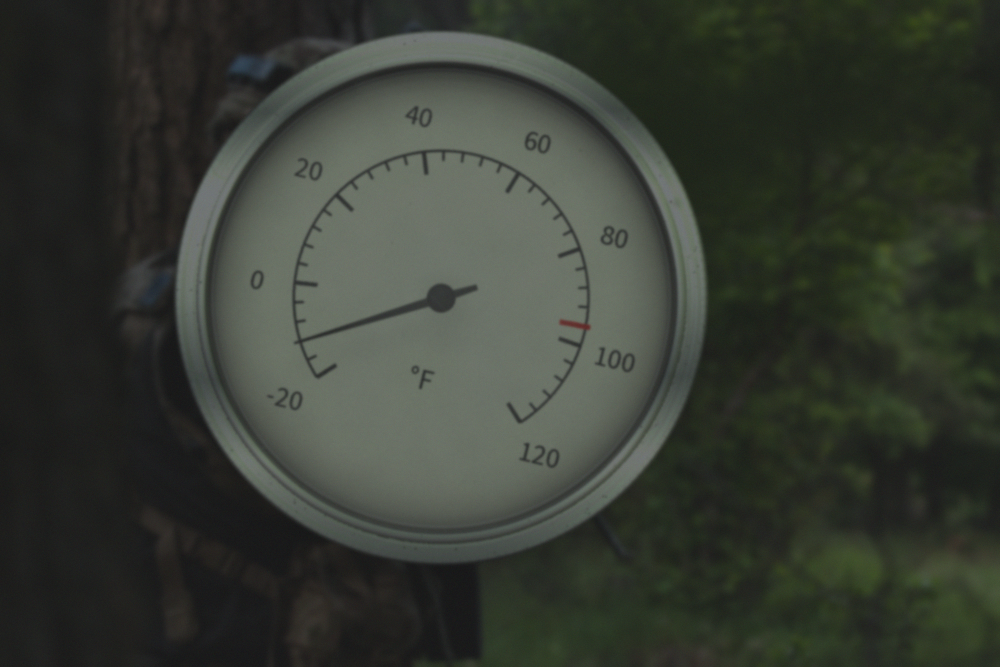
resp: -12,°F
